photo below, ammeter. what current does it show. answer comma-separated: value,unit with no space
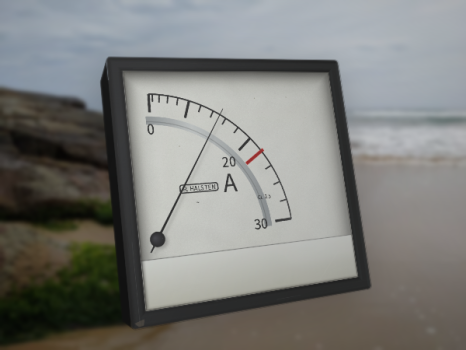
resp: 15,A
